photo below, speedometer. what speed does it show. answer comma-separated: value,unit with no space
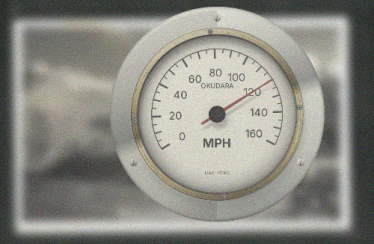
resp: 120,mph
